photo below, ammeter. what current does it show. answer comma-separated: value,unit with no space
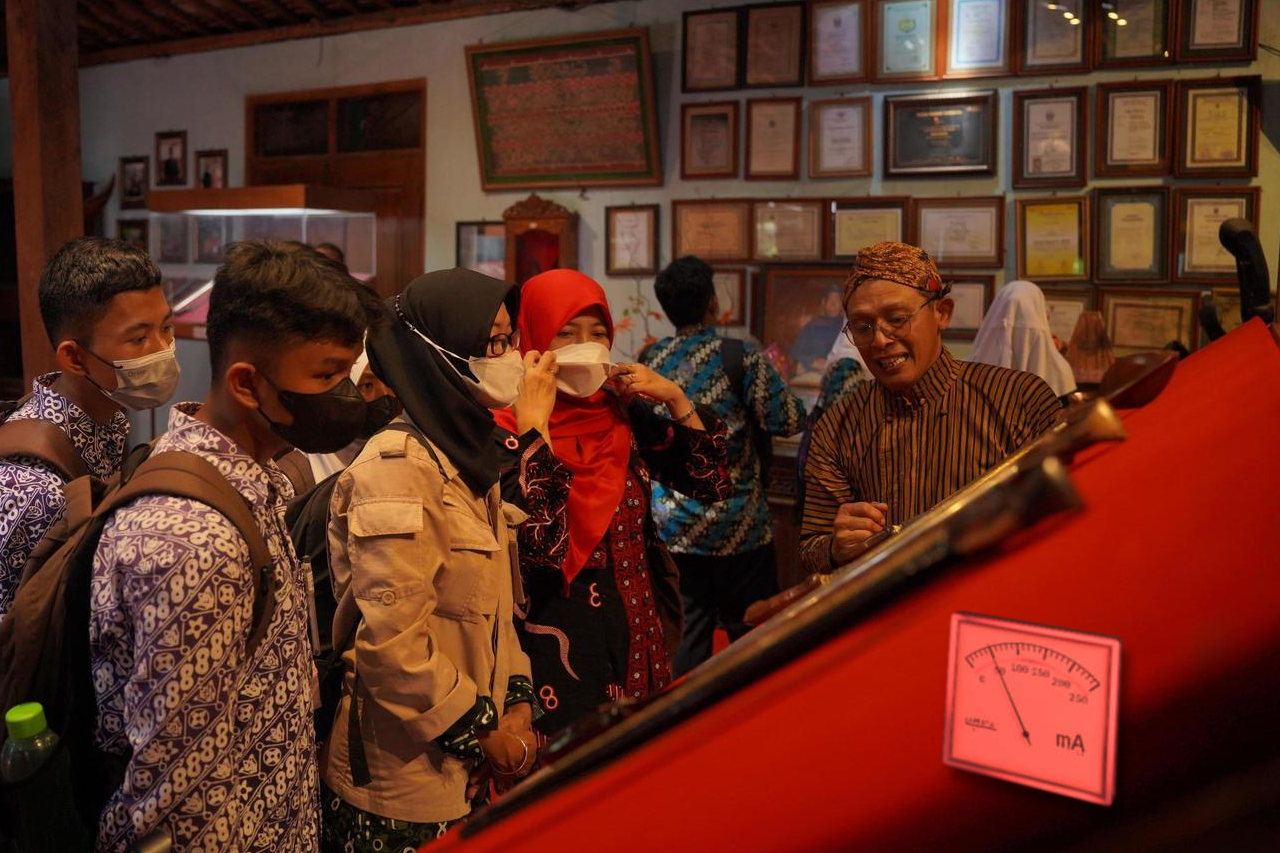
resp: 50,mA
